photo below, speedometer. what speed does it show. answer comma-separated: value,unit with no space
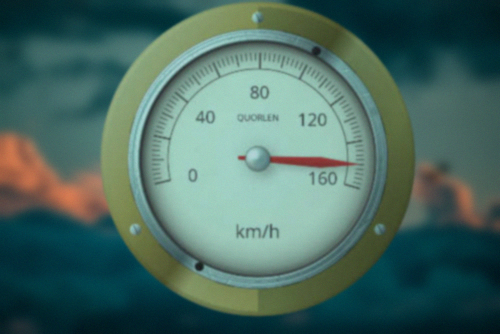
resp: 150,km/h
